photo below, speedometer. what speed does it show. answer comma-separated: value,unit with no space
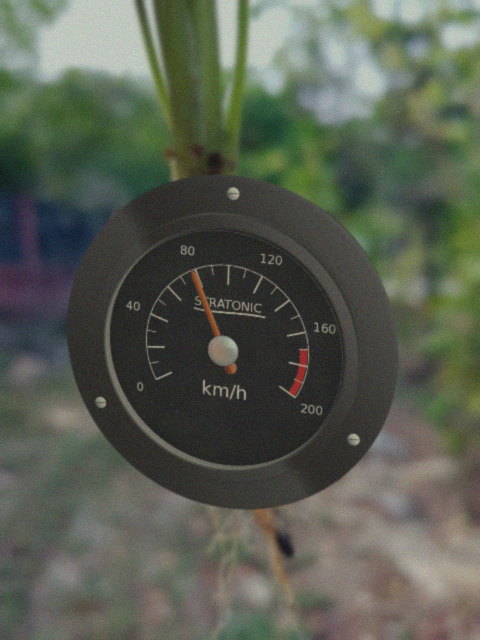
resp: 80,km/h
